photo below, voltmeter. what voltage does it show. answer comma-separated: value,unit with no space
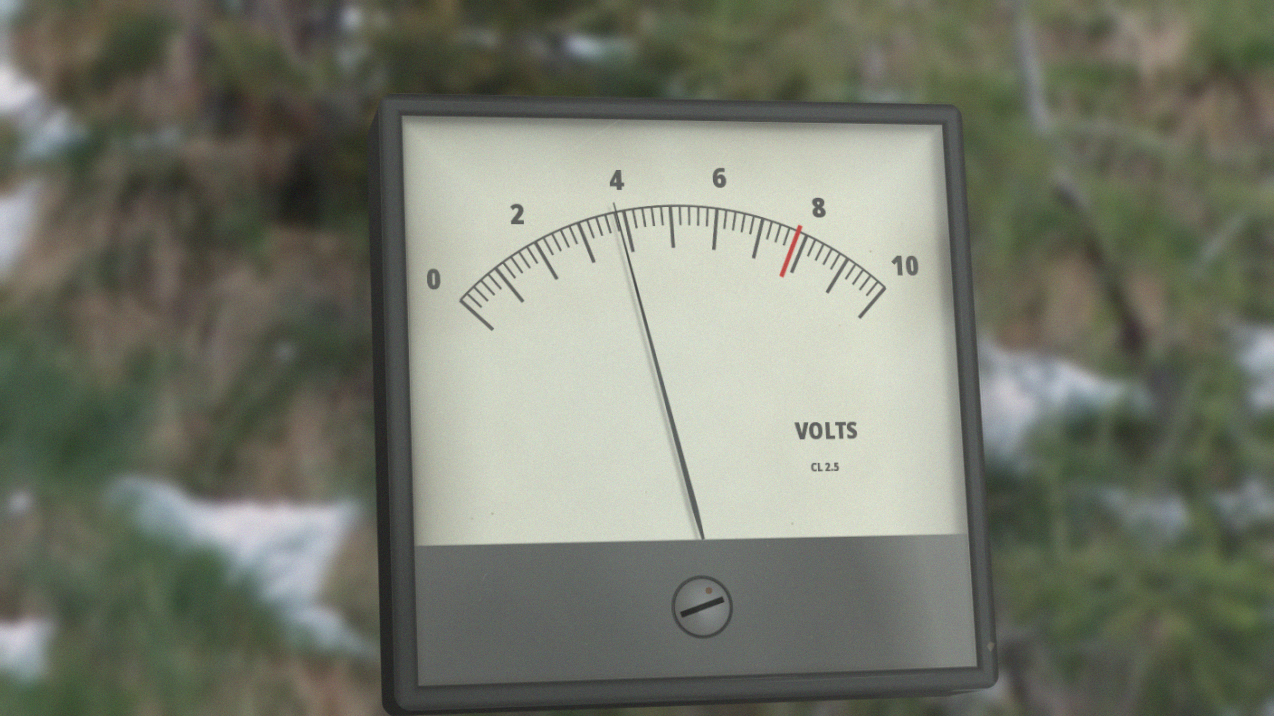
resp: 3.8,V
